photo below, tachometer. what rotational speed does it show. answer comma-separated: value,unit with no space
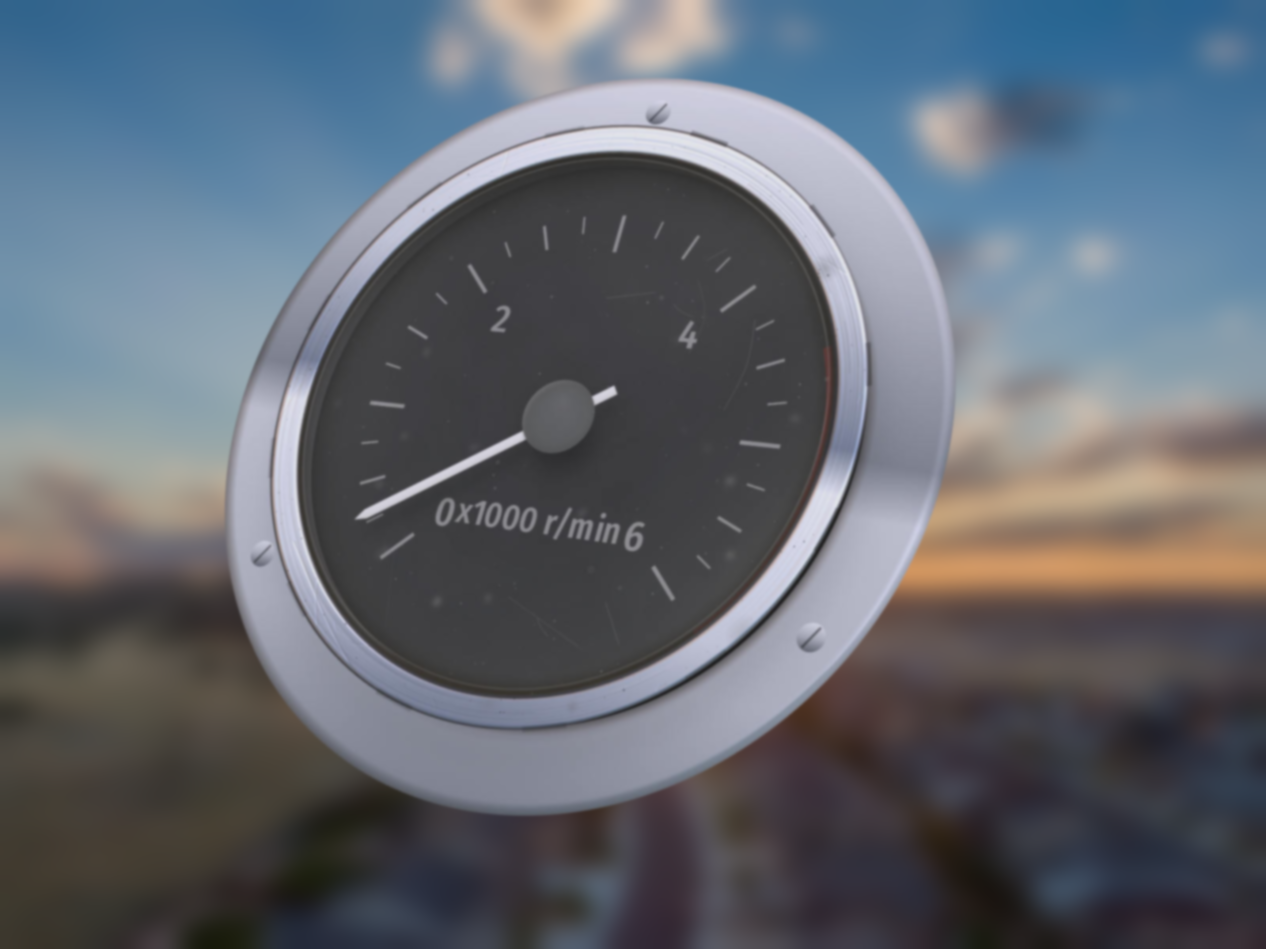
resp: 250,rpm
